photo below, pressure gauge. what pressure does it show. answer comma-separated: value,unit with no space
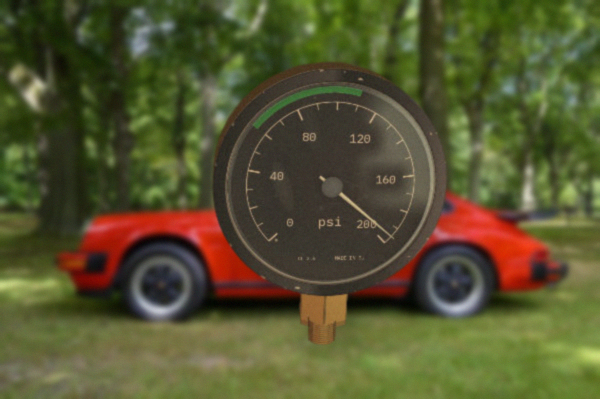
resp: 195,psi
